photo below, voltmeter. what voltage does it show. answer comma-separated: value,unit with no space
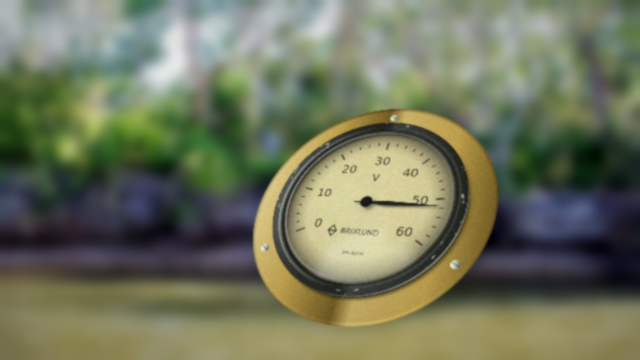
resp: 52,V
